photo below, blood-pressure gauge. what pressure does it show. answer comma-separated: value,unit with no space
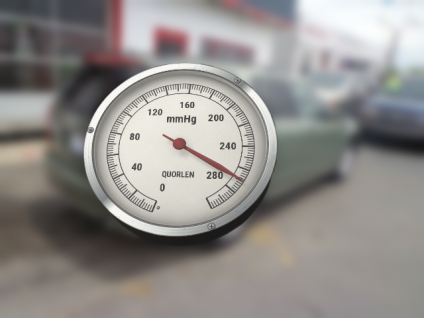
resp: 270,mmHg
